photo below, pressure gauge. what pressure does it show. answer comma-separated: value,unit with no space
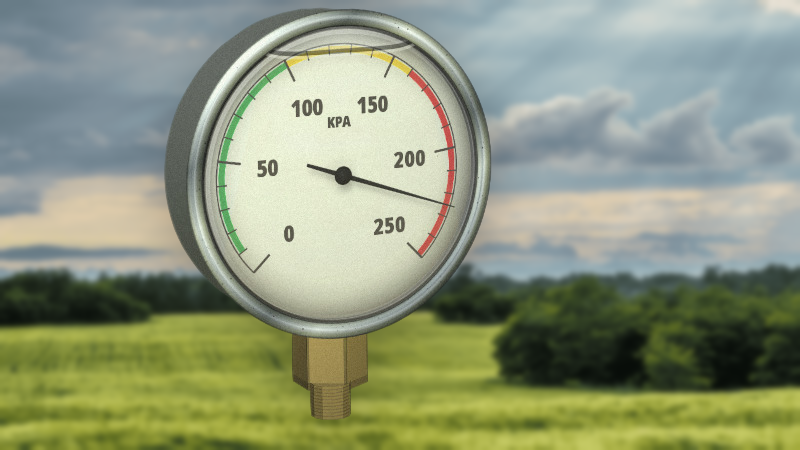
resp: 225,kPa
